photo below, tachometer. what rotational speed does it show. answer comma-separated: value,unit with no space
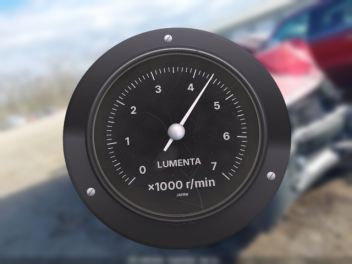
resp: 4400,rpm
